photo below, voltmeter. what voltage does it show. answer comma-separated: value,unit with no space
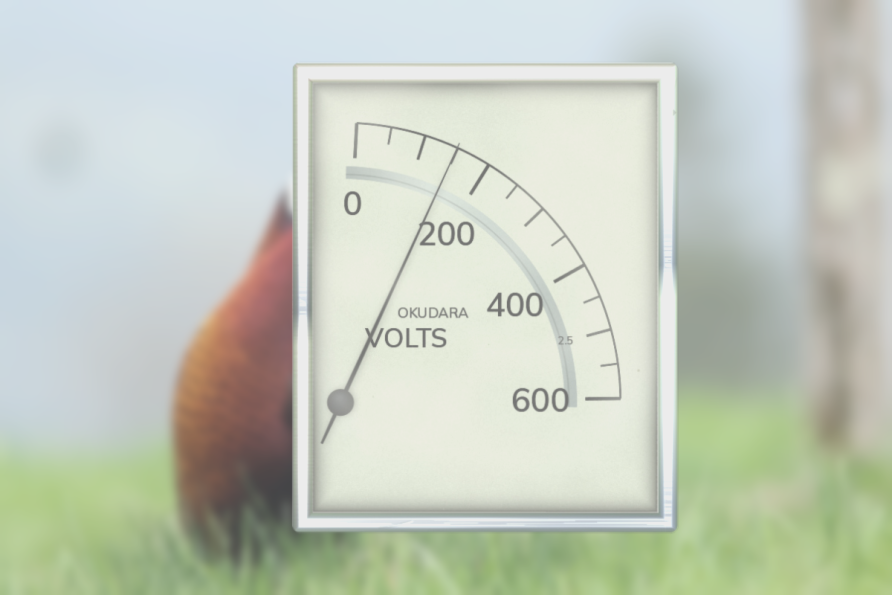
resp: 150,V
